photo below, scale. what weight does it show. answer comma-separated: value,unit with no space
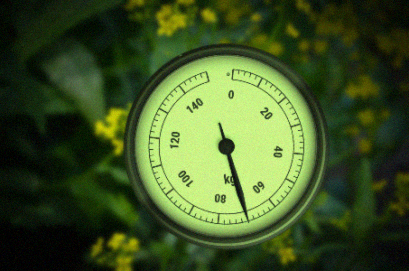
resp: 70,kg
